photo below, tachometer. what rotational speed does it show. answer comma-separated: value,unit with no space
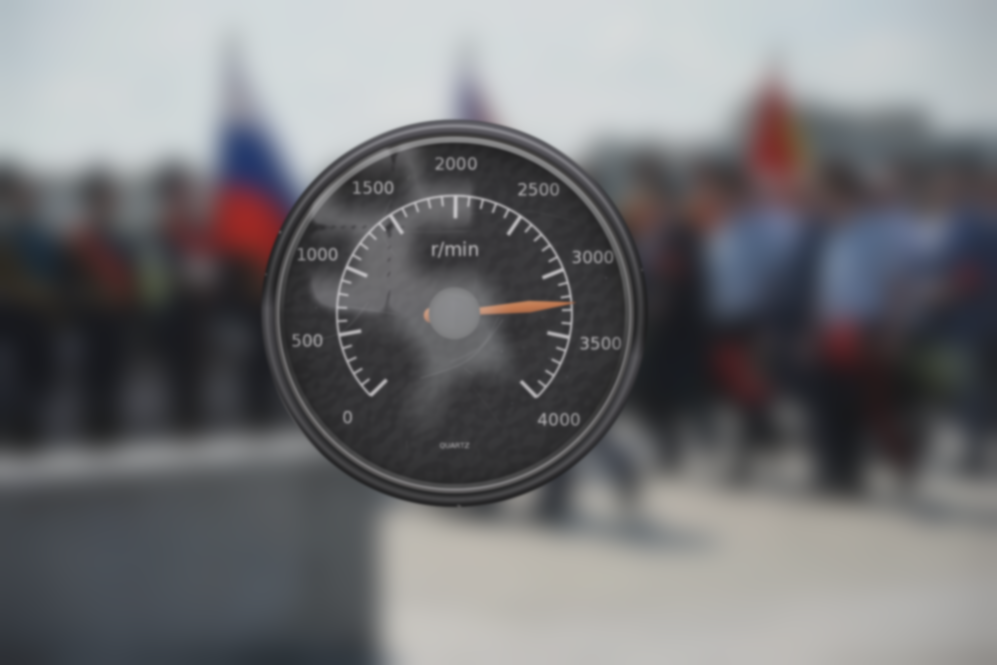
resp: 3250,rpm
